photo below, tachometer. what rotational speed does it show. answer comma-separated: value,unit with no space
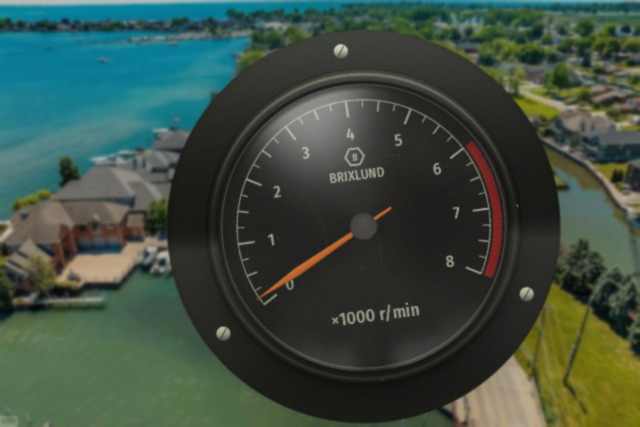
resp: 125,rpm
